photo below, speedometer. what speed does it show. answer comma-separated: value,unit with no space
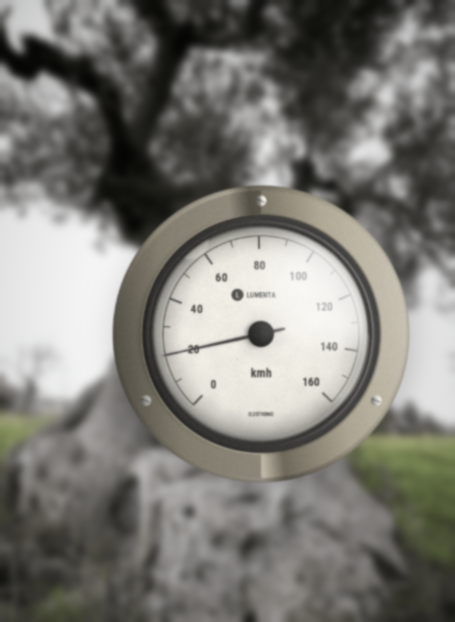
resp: 20,km/h
